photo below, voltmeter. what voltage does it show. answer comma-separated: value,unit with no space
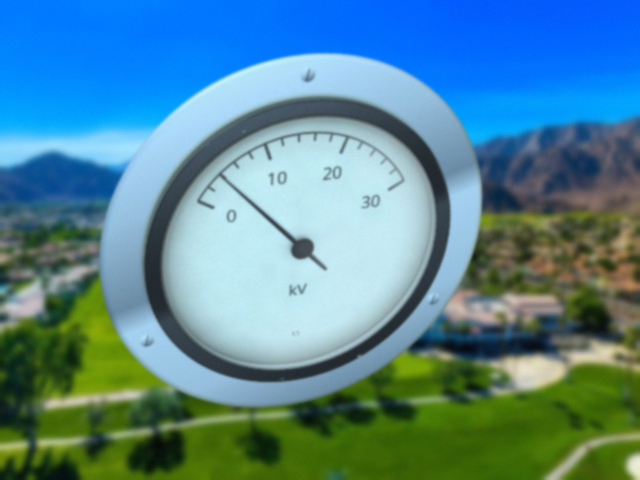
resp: 4,kV
